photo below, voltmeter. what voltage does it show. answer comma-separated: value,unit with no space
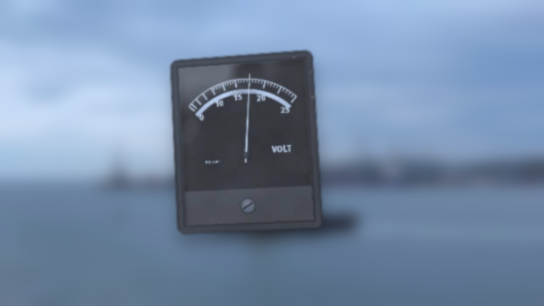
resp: 17.5,V
